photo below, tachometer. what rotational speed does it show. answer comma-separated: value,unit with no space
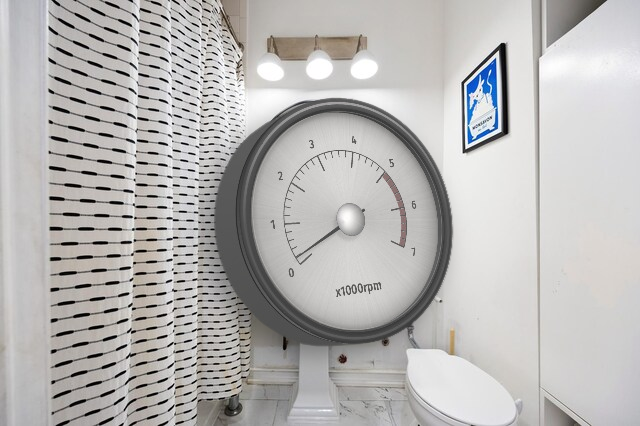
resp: 200,rpm
